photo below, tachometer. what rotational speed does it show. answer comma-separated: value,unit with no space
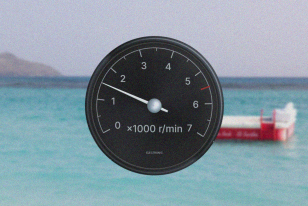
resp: 1500,rpm
